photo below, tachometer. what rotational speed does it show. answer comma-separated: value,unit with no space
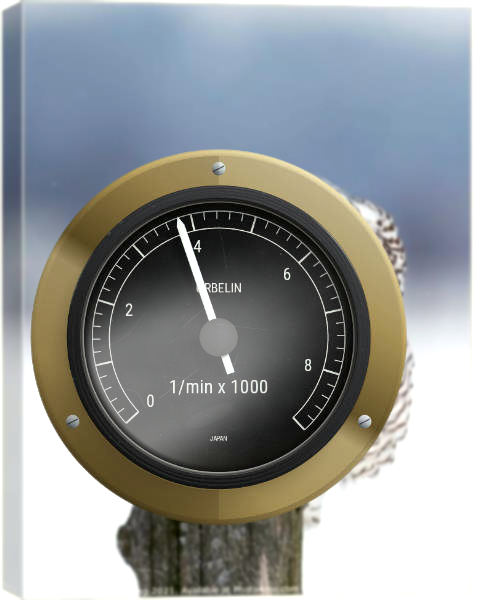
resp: 3800,rpm
